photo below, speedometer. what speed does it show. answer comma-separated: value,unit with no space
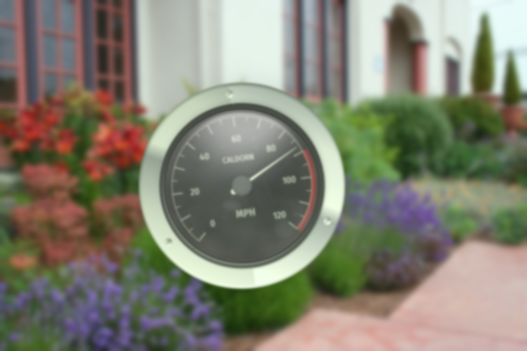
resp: 87.5,mph
